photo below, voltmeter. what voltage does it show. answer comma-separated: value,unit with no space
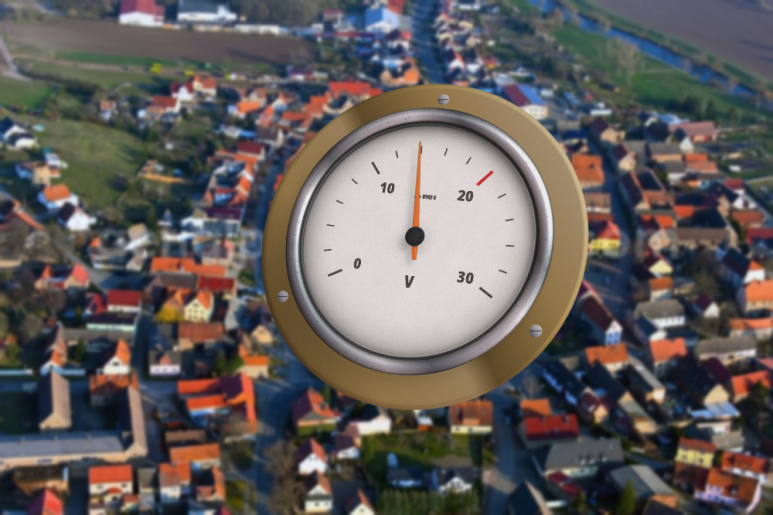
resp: 14,V
